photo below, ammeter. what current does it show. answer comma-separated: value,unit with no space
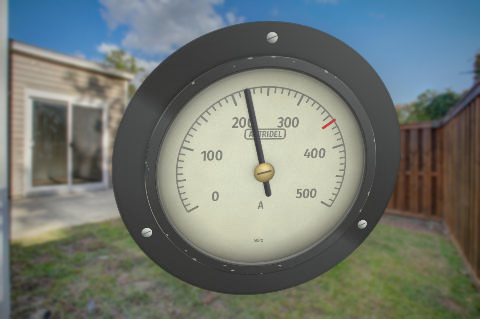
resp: 220,A
